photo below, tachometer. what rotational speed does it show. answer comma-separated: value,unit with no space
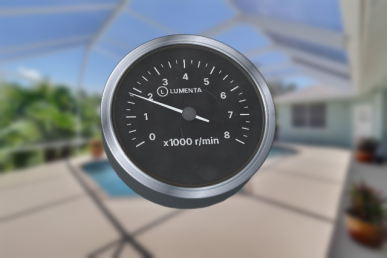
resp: 1750,rpm
